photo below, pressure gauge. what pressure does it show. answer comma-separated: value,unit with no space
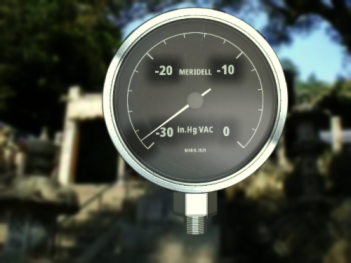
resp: -29,inHg
